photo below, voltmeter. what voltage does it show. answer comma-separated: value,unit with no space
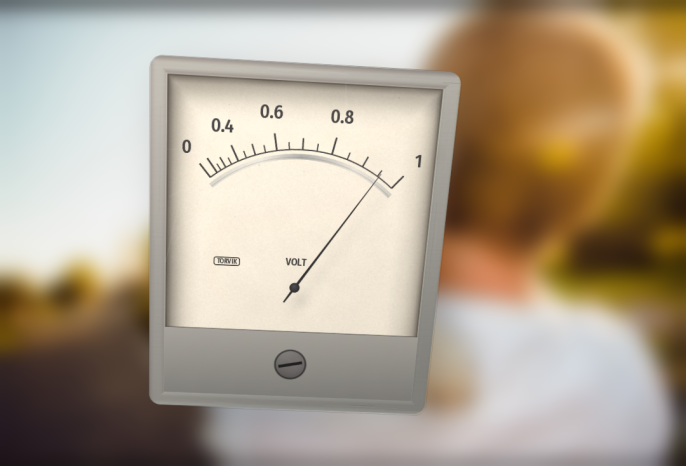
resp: 0.95,V
